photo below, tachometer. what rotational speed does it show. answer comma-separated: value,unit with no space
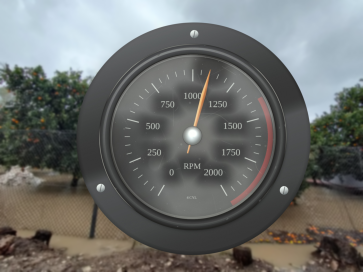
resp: 1100,rpm
